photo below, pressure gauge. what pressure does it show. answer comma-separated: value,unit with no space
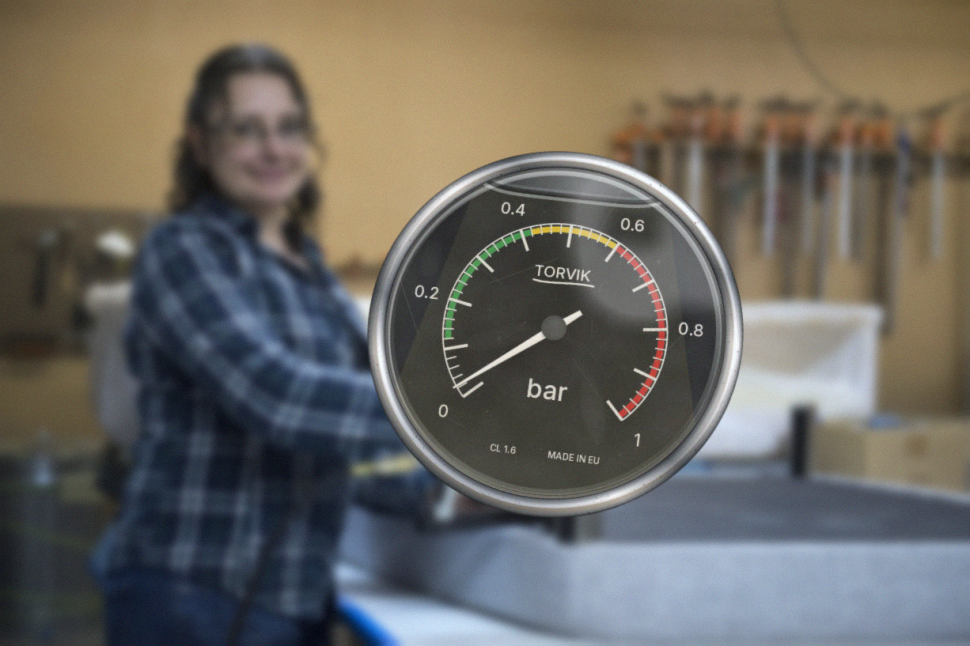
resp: 0.02,bar
